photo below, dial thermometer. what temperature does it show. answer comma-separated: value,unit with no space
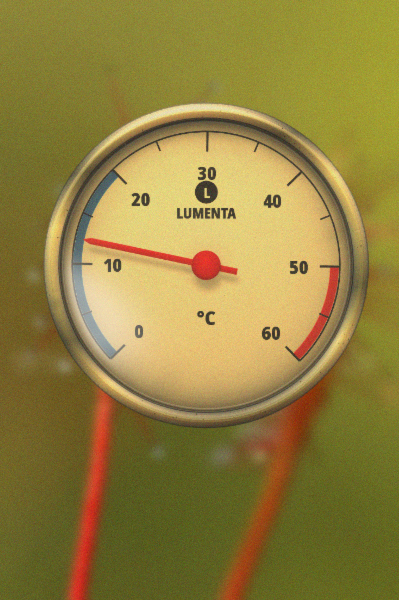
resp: 12.5,°C
